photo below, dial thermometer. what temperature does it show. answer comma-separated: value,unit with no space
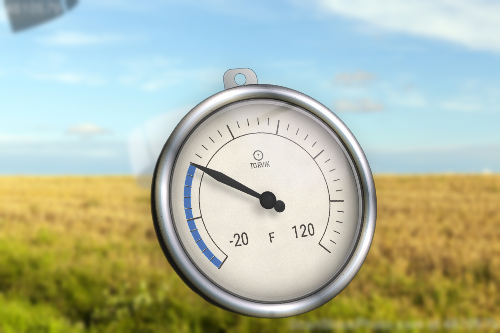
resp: 20,°F
